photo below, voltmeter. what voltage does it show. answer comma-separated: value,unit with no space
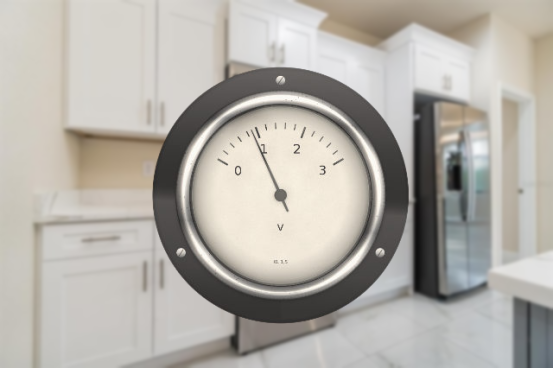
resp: 0.9,V
